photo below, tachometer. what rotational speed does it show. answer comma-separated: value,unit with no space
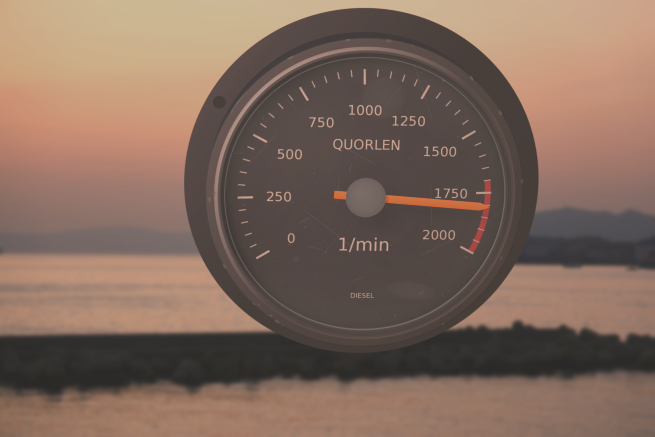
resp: 1800,rpm
